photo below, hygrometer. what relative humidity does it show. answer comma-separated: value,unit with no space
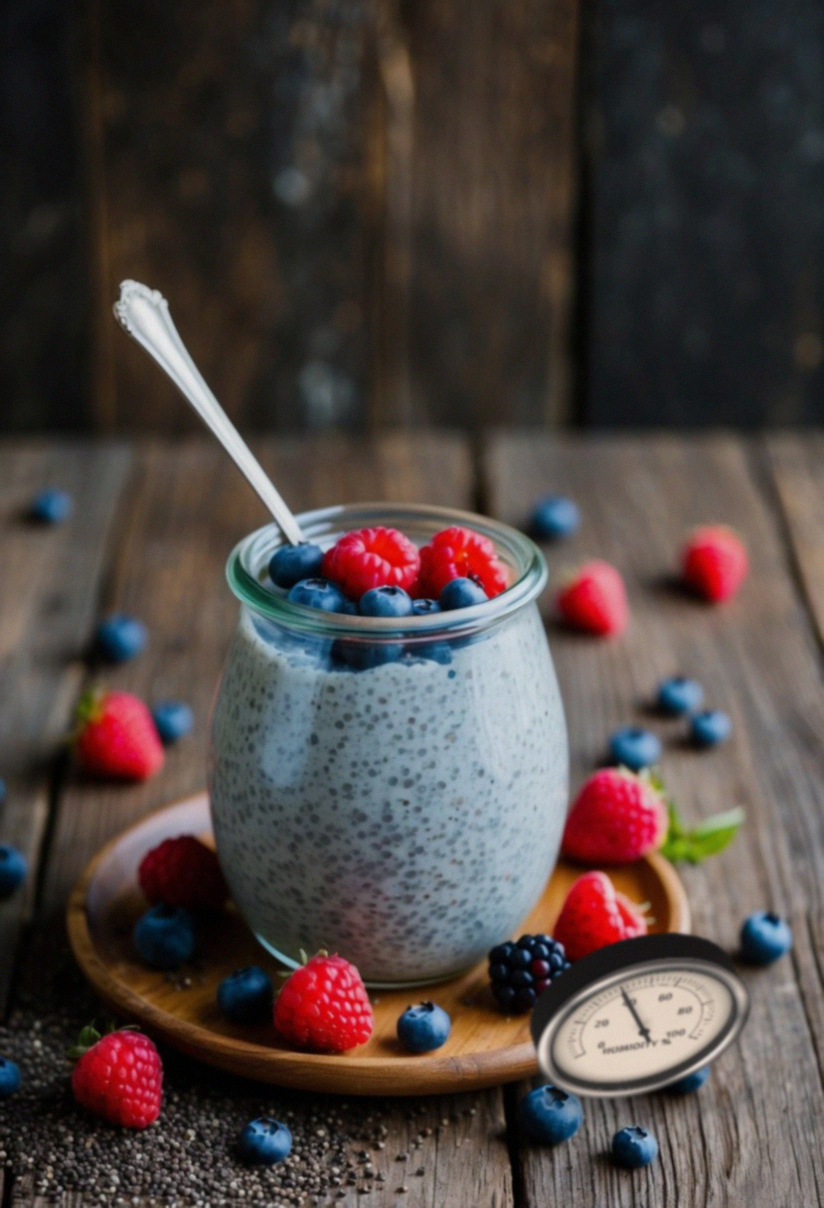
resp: 40,%
